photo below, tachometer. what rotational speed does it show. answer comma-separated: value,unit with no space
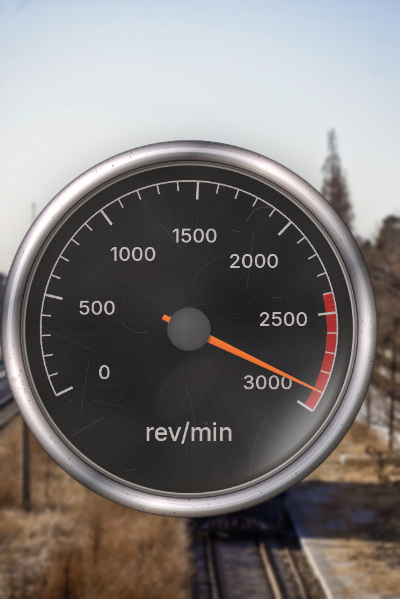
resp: 2900,rpm
